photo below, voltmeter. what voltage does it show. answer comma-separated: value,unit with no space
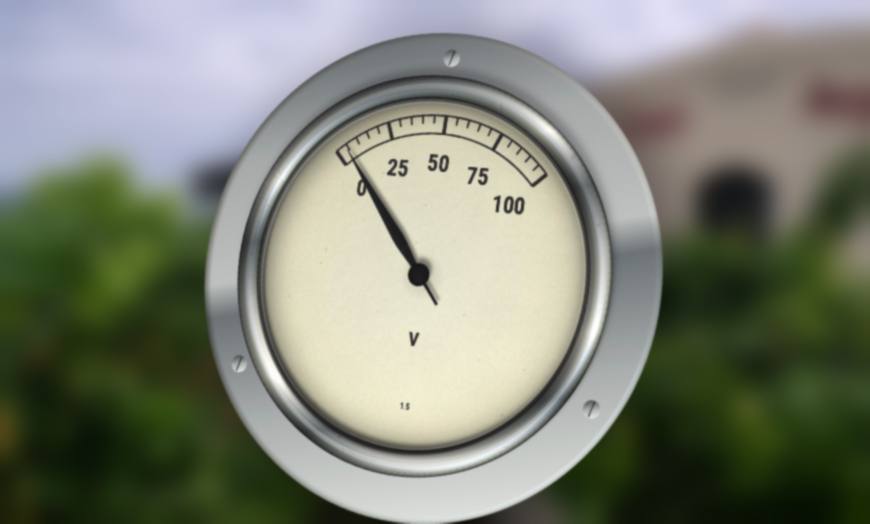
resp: 5,V
